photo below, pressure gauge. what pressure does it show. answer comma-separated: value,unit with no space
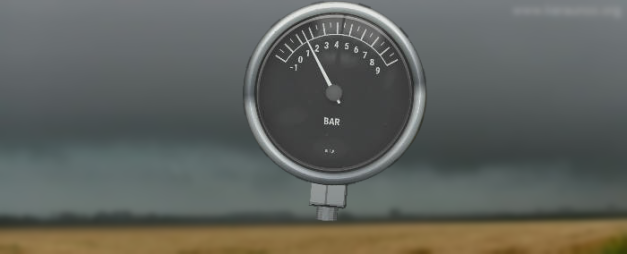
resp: 1.5,bar
